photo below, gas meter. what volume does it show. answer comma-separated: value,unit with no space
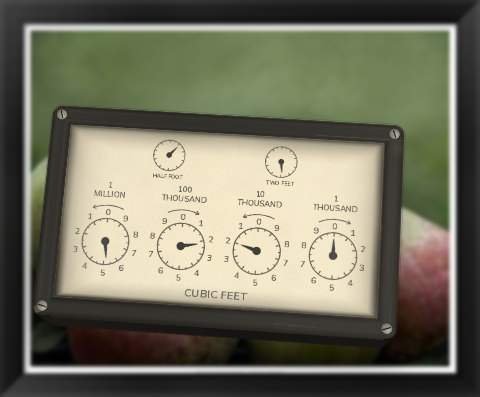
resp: 522000,ft³
